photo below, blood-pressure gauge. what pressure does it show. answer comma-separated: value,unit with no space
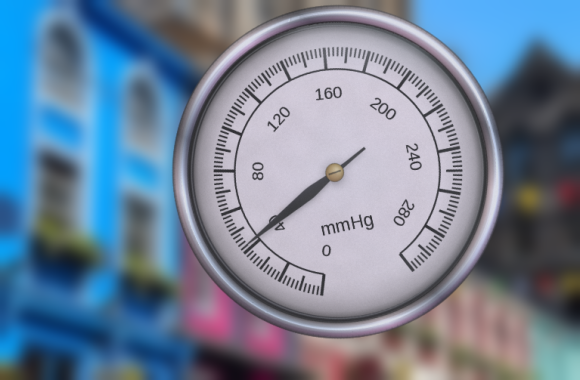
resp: 42,mmHg
